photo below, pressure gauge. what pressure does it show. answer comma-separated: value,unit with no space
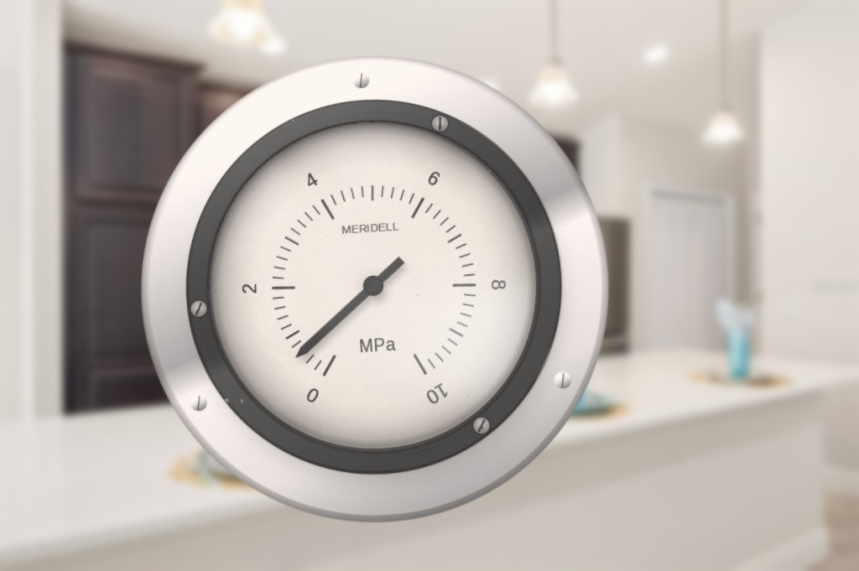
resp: 0.6,MPa
